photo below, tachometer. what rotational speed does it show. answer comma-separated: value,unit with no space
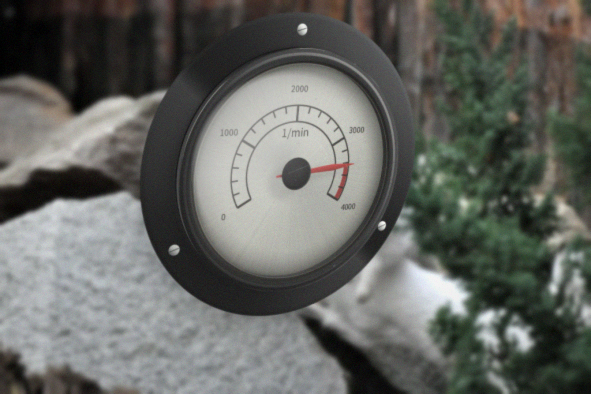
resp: 3400,rpm
